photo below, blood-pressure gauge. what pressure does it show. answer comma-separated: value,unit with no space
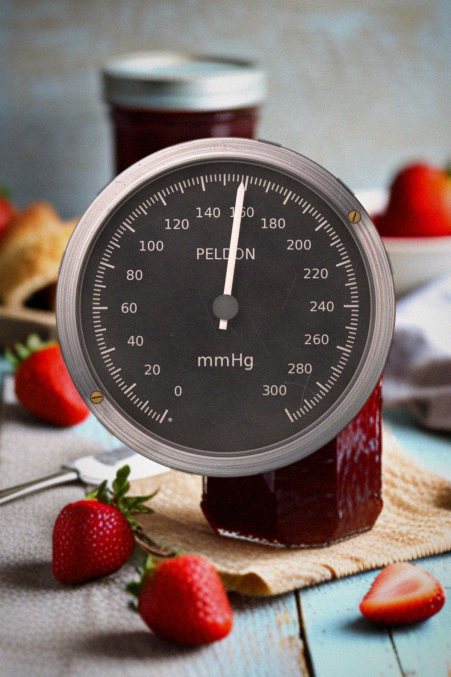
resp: 158,mmHg
